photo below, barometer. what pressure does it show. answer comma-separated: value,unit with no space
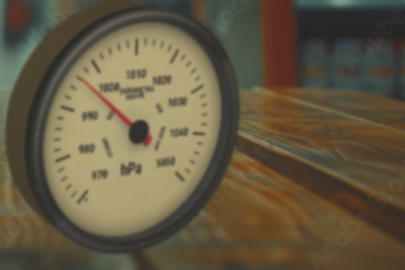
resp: 996,hPa
